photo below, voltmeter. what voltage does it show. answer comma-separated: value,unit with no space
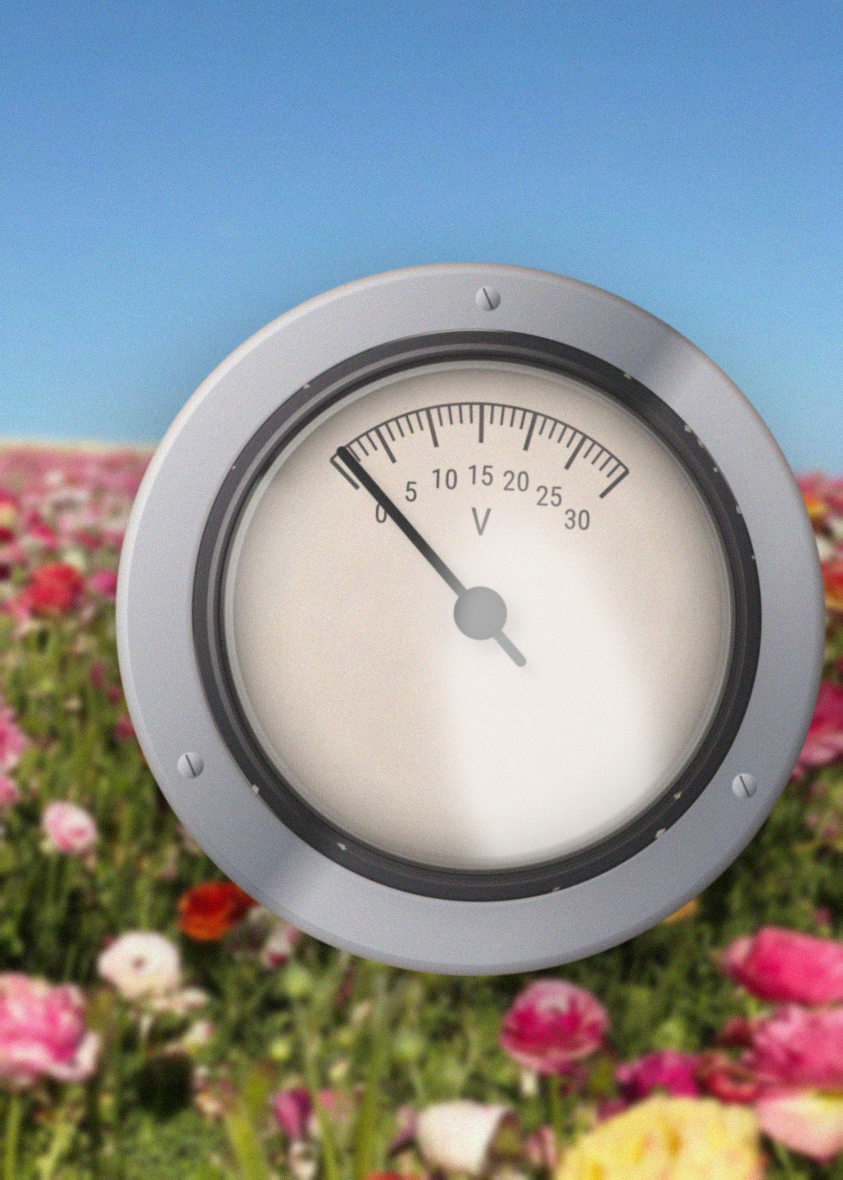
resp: 1,V
